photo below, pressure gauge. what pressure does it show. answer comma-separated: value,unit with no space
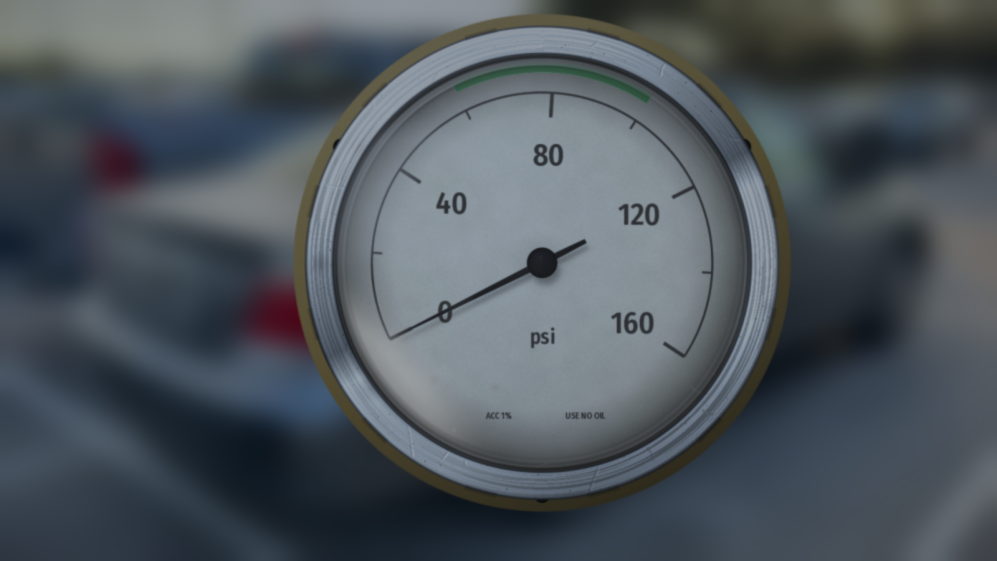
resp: 0,psi
